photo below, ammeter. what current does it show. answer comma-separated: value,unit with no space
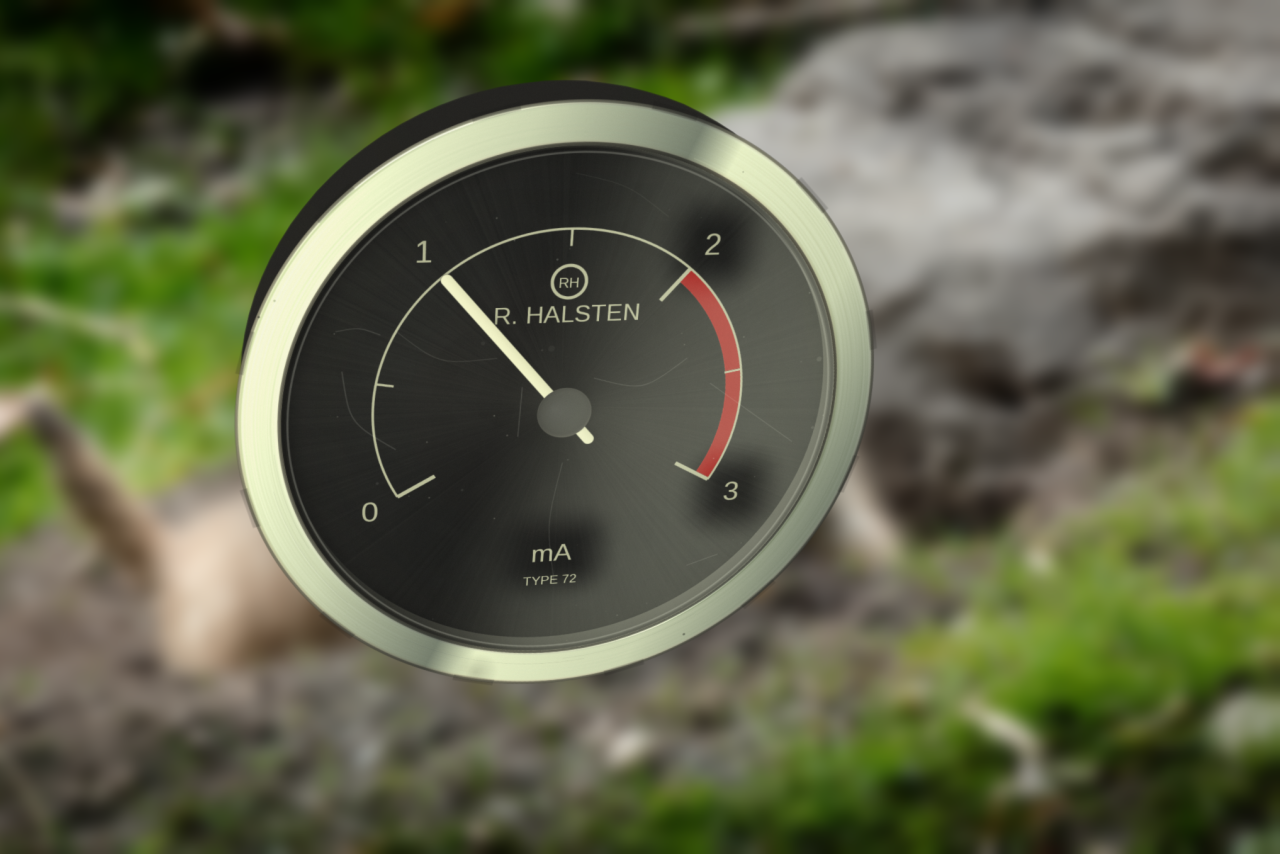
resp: 1,mA
